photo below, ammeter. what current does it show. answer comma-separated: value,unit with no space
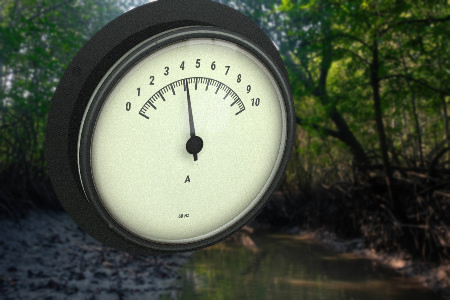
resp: 4,A
